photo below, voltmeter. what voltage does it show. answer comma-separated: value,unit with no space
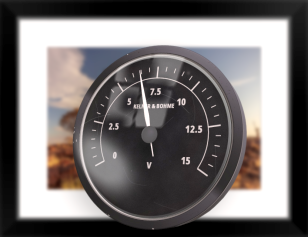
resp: 6.5,V
